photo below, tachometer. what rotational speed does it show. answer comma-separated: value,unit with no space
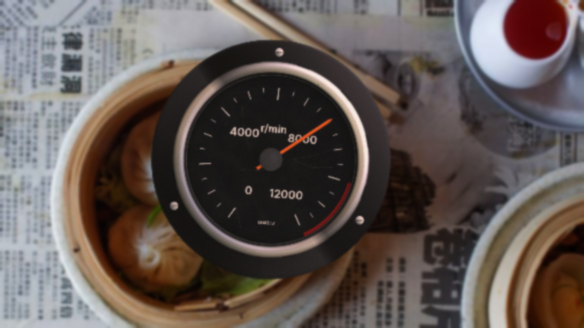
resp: 8000,rpm
